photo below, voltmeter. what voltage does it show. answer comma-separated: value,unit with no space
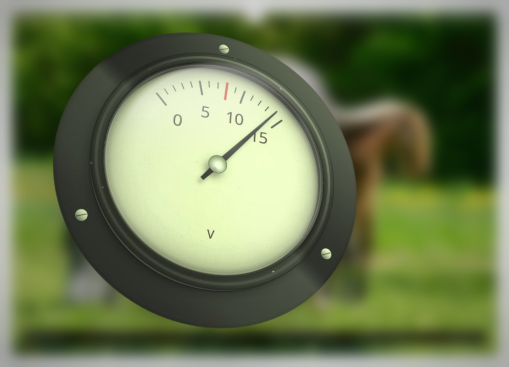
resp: 14,V
